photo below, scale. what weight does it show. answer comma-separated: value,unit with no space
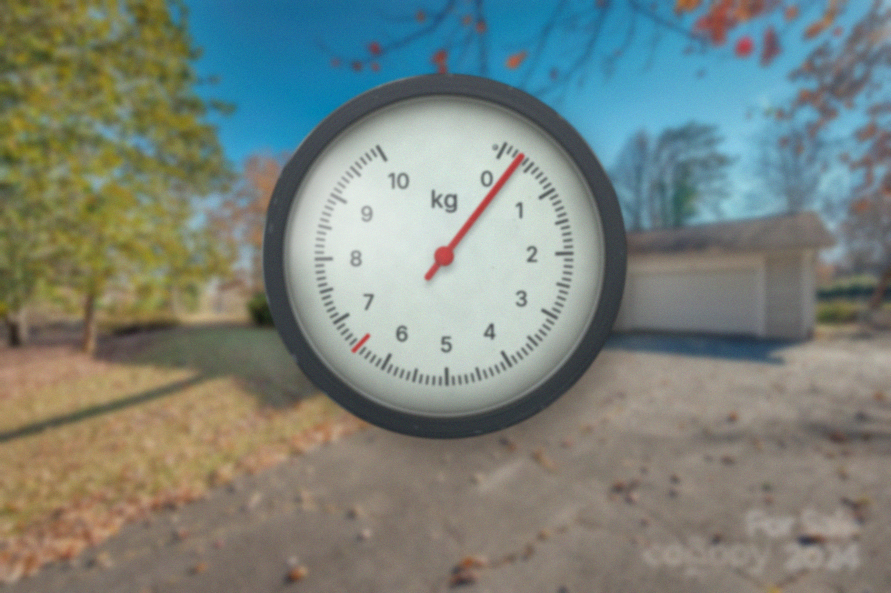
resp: 0.3,kg
